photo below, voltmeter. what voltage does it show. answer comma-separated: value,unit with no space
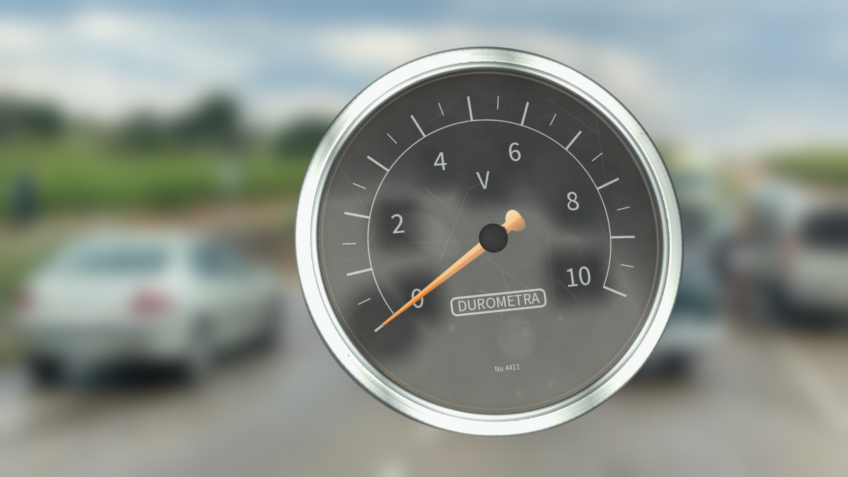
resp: 0,V
